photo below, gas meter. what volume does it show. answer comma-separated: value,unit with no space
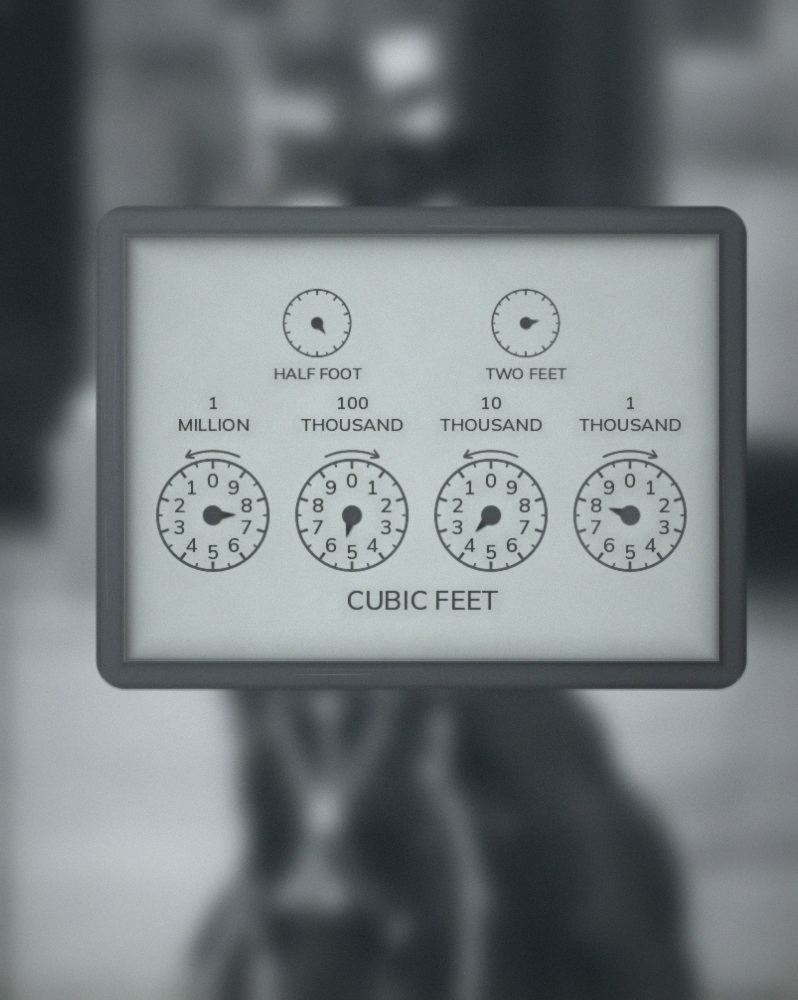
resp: 753800,ft³
